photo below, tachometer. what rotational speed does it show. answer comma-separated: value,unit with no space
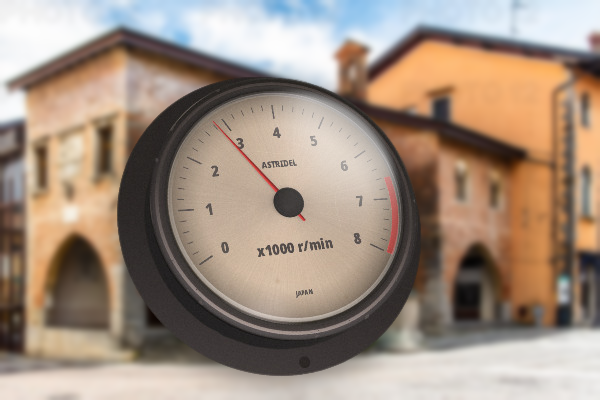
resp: 2800,rpm
